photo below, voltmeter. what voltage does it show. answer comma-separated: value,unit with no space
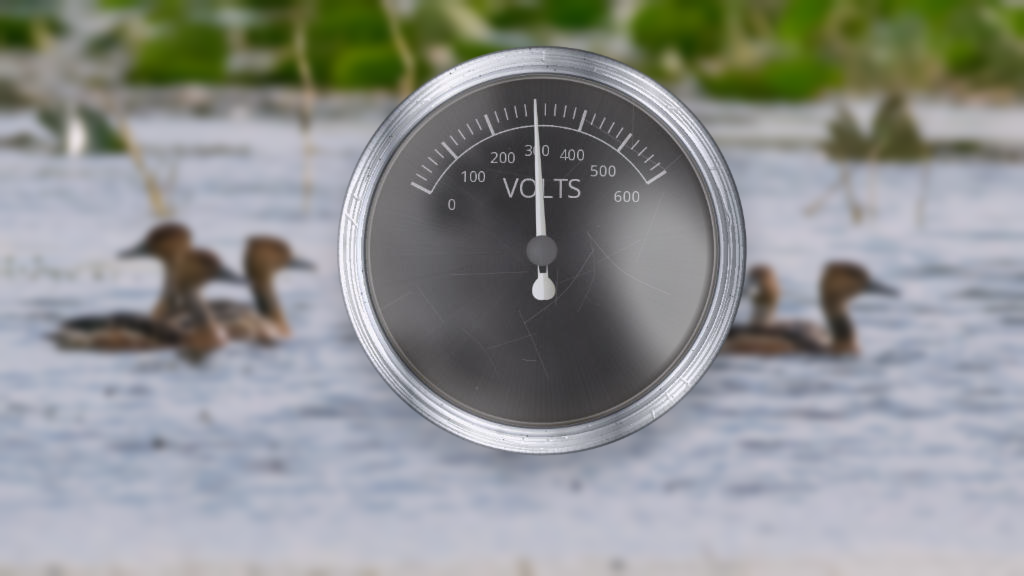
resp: 300,V
